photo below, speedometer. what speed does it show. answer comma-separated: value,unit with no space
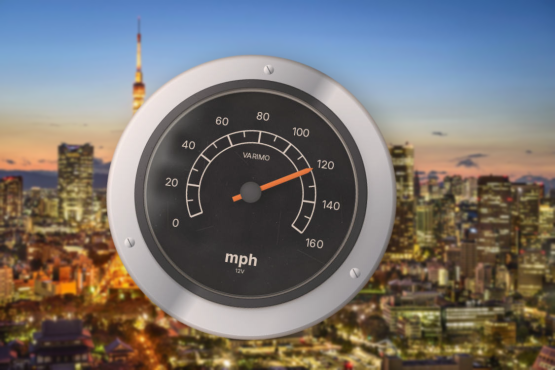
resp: 120,mph
